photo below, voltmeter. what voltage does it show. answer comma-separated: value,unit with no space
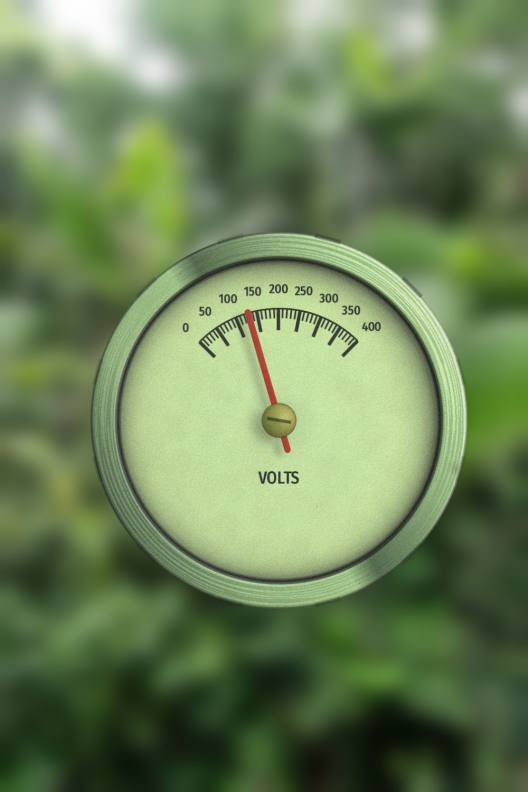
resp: 130,V
